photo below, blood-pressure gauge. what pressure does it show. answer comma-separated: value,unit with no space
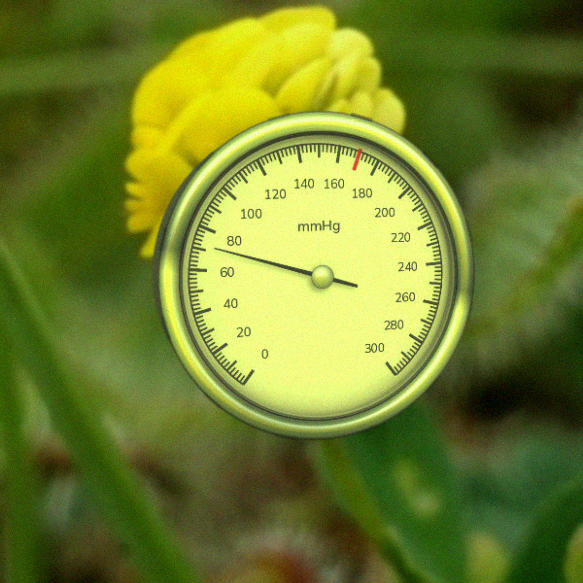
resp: 72,mmHg
